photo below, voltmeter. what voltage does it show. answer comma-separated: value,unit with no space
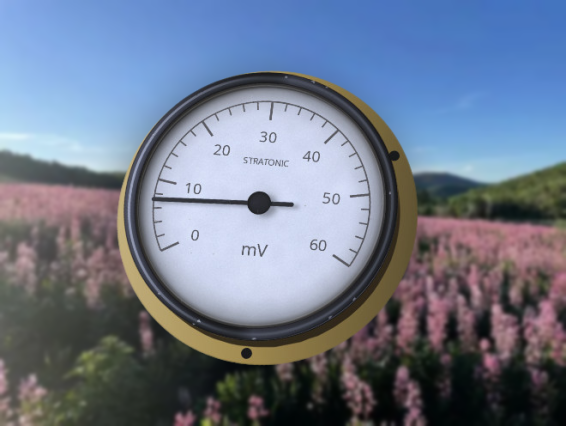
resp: 7,mV
